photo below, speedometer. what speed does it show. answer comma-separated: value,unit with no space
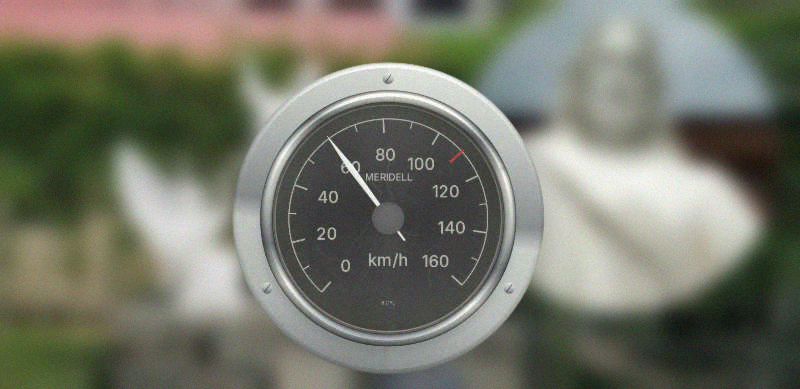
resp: 60,km/h
